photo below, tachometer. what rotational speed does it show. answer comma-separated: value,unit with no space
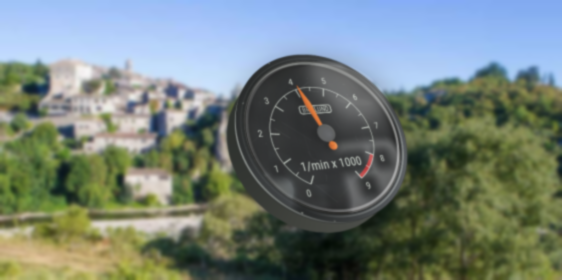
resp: 4000,rpm
